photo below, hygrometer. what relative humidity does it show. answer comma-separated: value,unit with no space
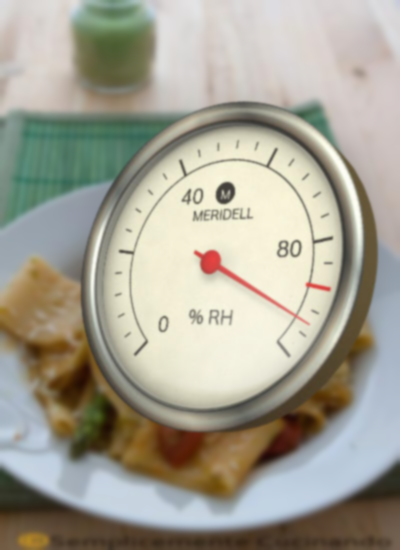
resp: 94,%
